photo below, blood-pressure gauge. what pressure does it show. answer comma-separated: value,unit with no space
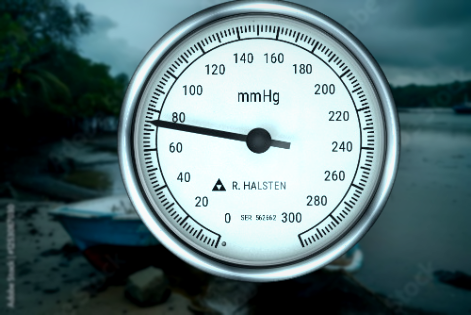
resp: 74,mmHg
